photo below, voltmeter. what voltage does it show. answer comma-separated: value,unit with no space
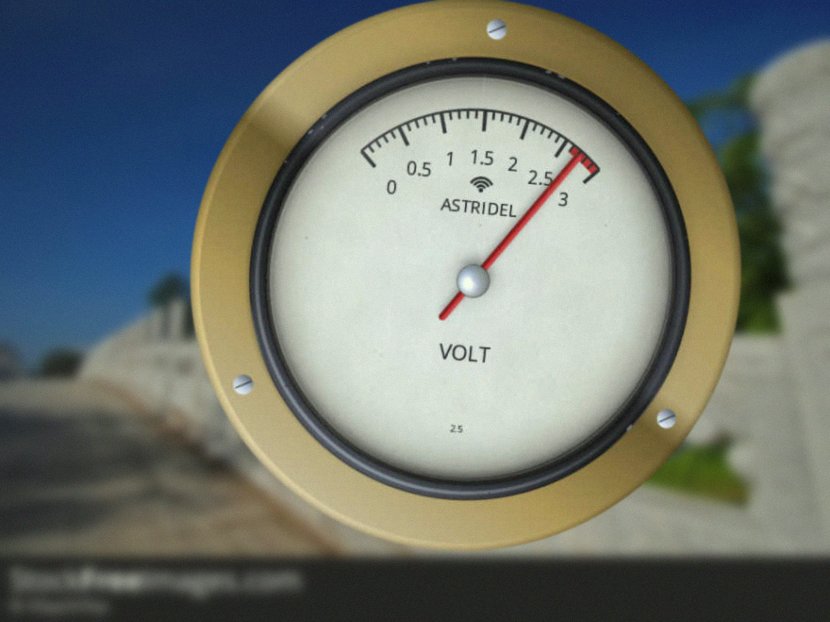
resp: 2.7,V
